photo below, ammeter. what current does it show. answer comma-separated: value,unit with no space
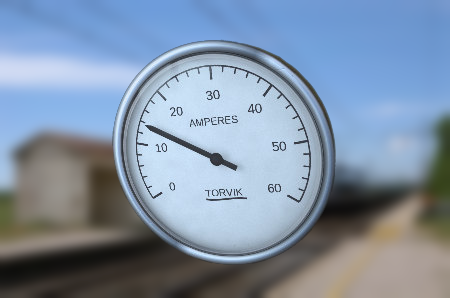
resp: 14,A
